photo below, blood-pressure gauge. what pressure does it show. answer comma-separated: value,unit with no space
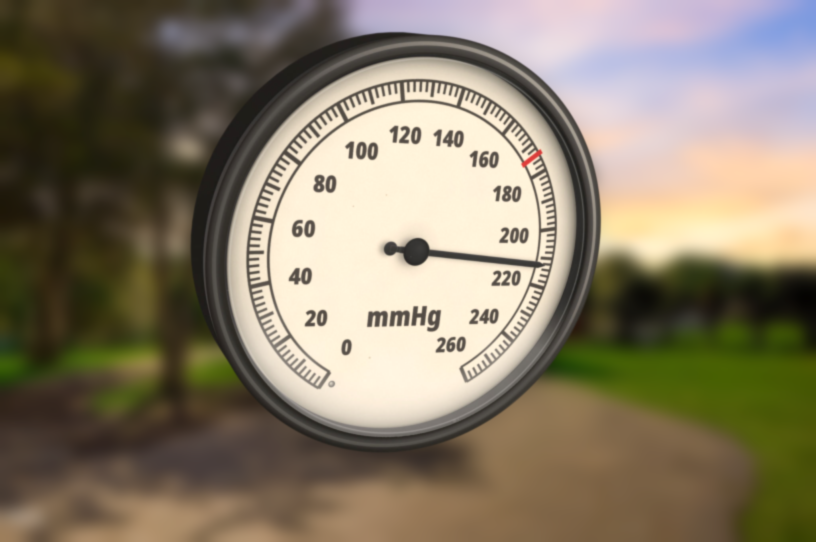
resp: 212,mmHg
